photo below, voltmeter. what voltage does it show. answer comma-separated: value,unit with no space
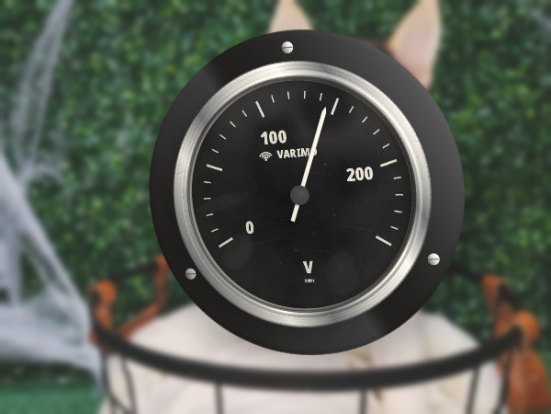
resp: 145,V
